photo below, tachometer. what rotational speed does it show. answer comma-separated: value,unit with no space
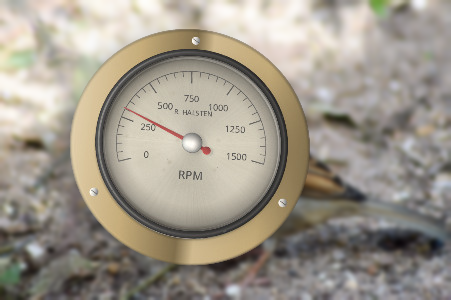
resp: 300,rpm
